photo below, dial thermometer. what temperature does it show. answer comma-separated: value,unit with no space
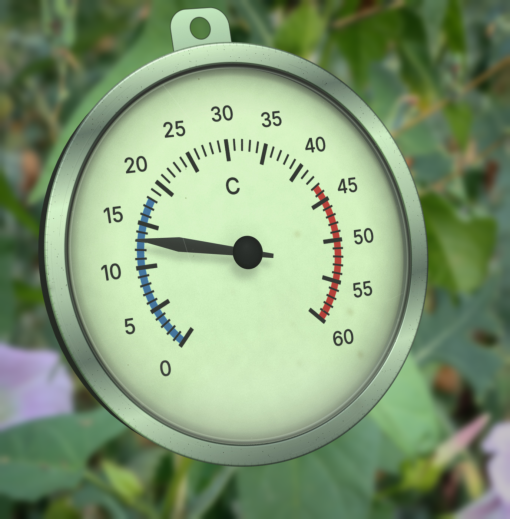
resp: 13,°C
